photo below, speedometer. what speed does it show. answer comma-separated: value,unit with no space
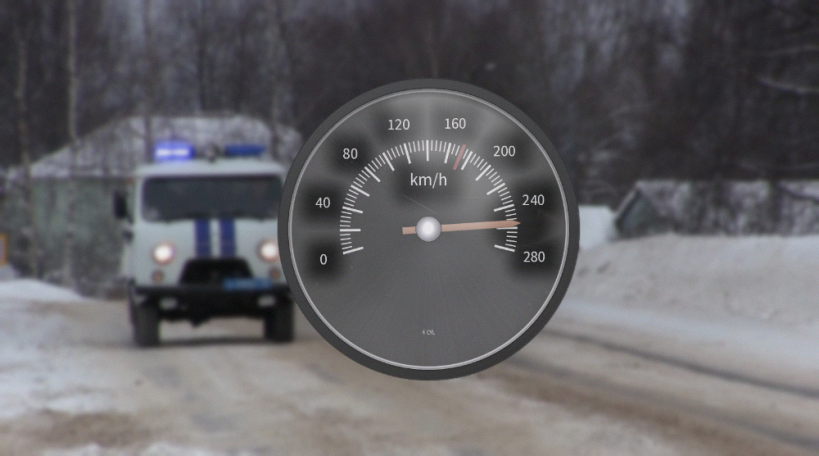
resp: 256,km/h
